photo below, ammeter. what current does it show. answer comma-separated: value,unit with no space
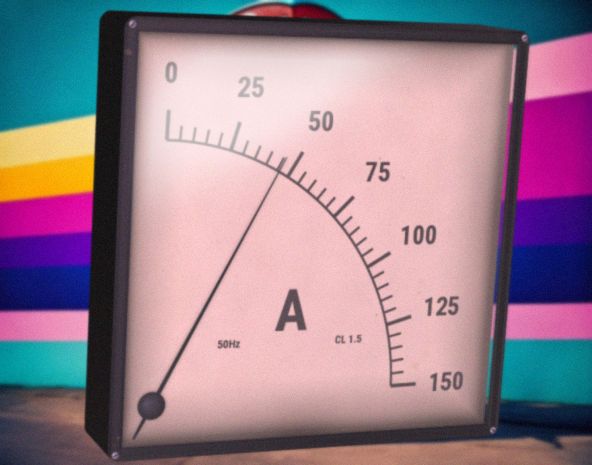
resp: 45,A
